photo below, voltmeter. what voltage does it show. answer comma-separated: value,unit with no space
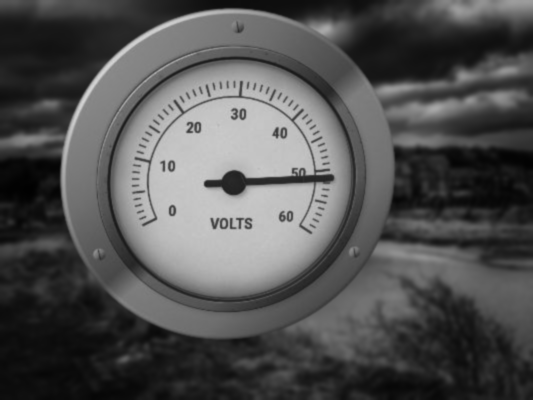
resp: 51,V
